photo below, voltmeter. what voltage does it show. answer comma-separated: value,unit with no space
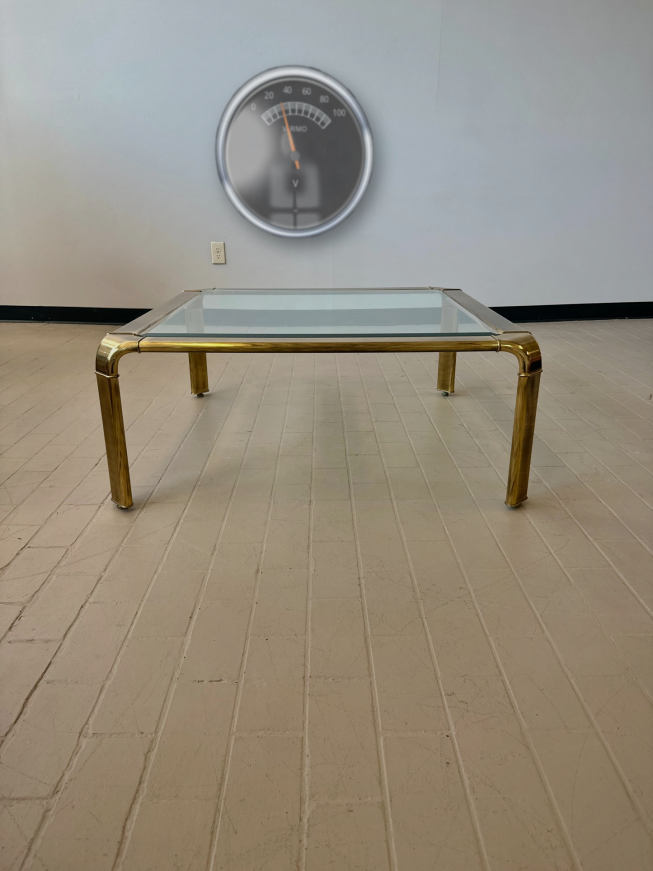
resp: 30,V
